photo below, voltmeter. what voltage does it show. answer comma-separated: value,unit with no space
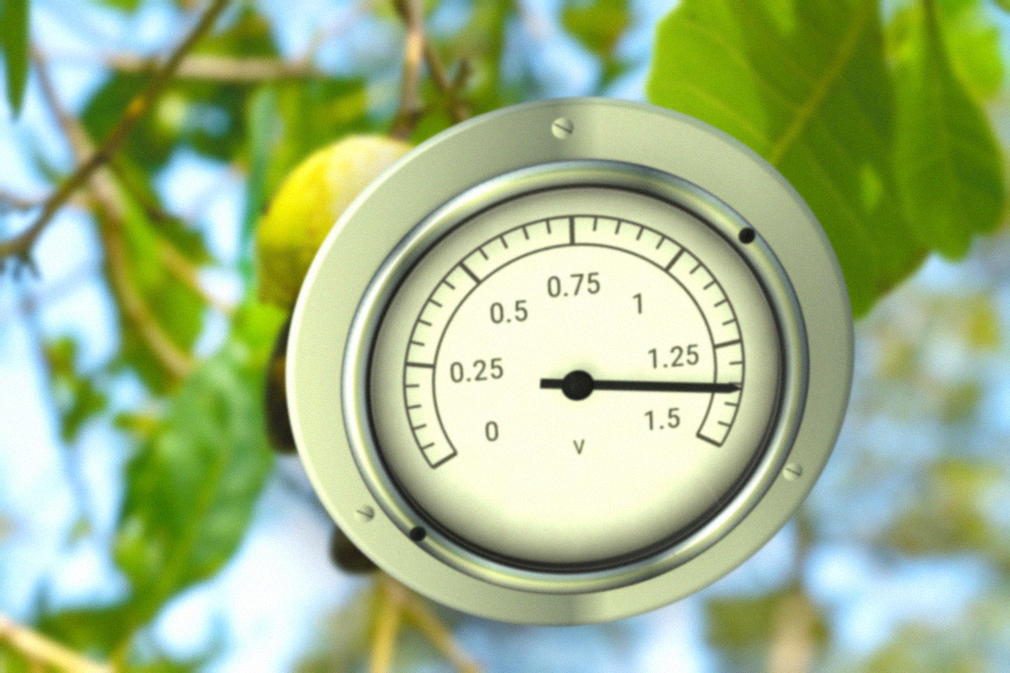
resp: 1.35,V
